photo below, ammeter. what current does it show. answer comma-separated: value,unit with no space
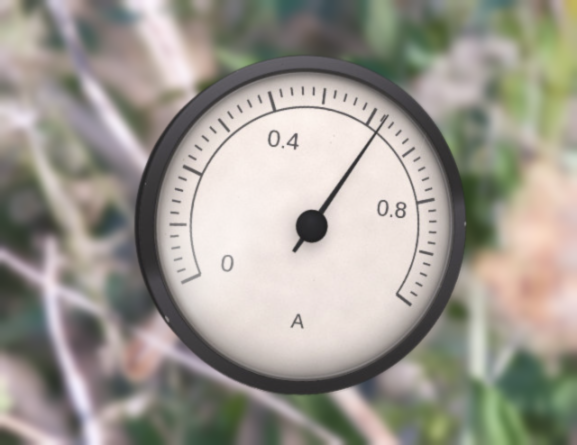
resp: 0.62,A
